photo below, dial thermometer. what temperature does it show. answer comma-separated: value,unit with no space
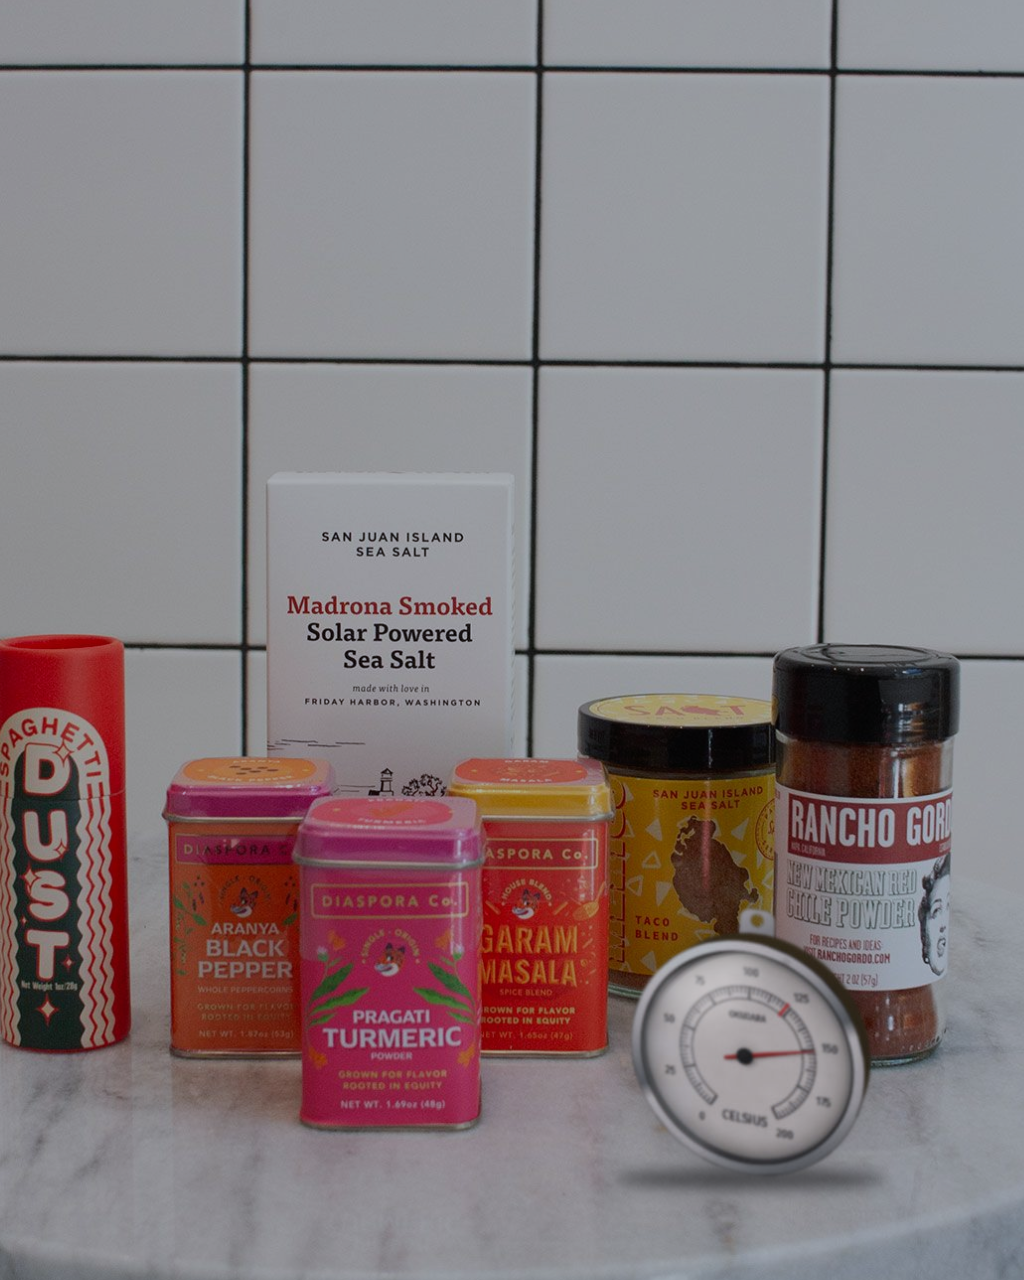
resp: 150,°C
